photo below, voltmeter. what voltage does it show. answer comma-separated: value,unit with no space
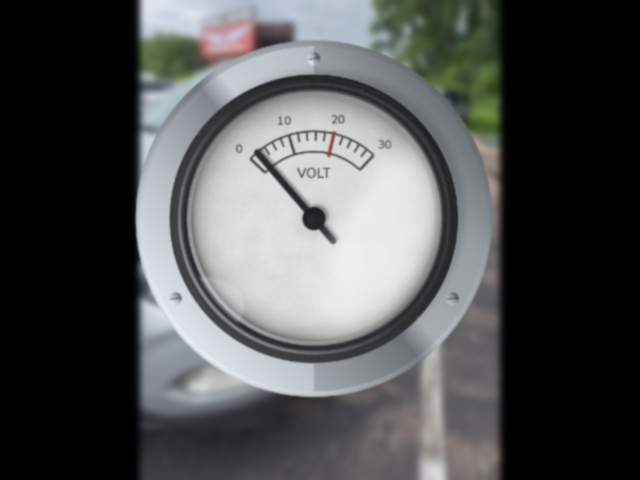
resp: 2,V
